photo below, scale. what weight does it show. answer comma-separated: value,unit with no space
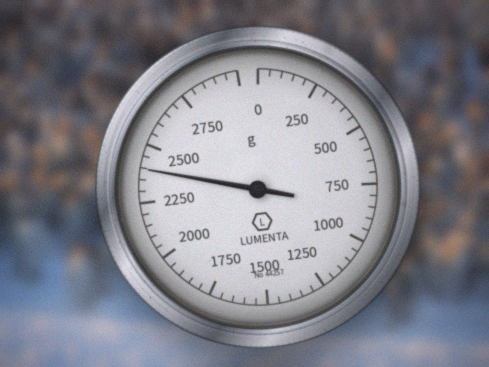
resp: 2400,g
